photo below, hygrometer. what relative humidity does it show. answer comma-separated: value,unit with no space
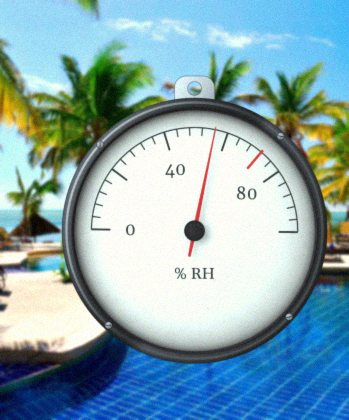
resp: 56,%
